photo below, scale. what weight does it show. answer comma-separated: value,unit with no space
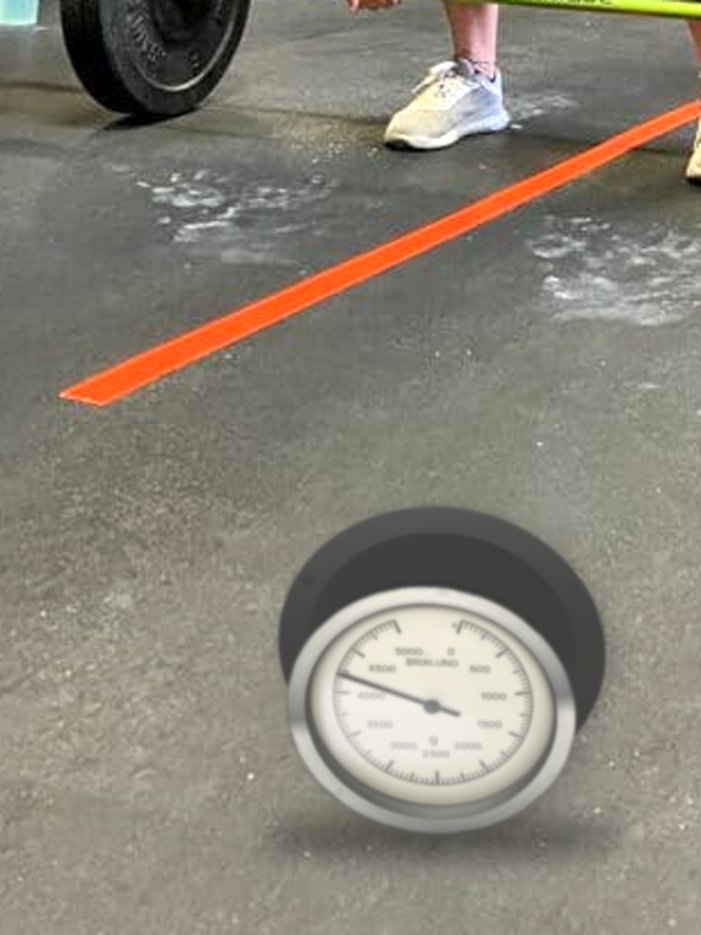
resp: 4250,g
